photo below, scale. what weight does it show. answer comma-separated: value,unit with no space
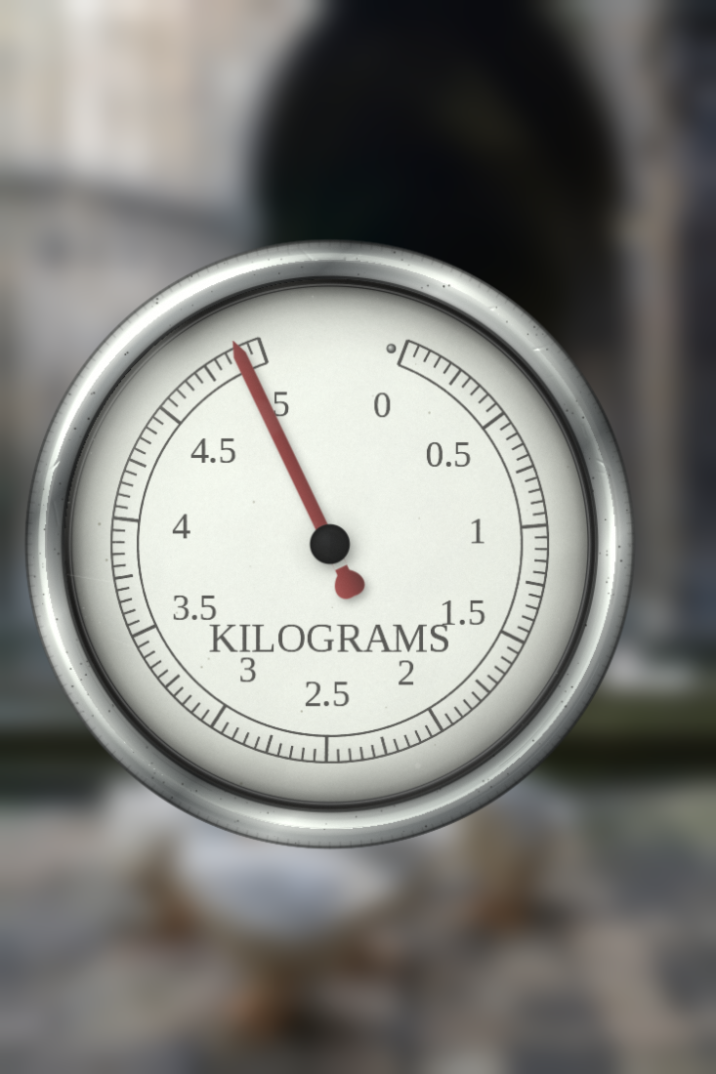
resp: 4.9,kg
